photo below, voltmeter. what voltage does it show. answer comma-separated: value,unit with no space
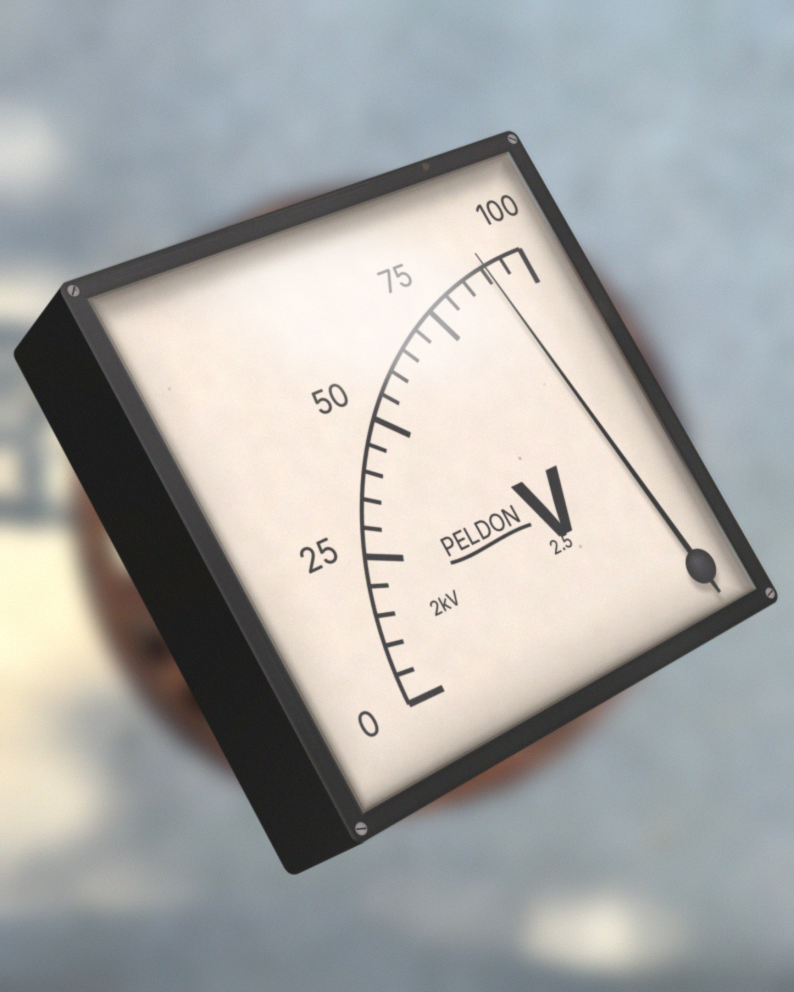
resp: 90,V
